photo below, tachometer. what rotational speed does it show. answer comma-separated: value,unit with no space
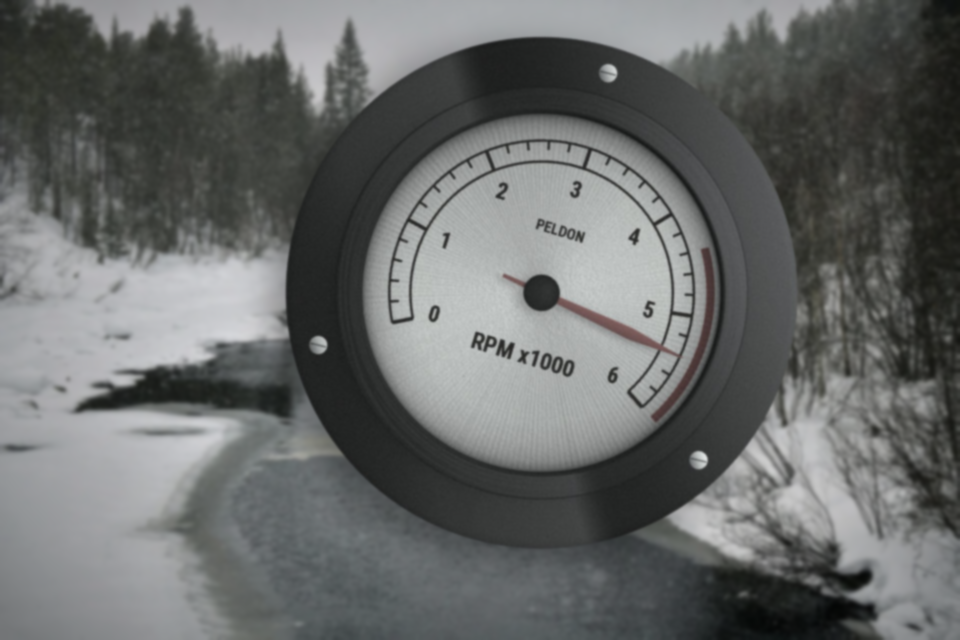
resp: 5400,rpm
